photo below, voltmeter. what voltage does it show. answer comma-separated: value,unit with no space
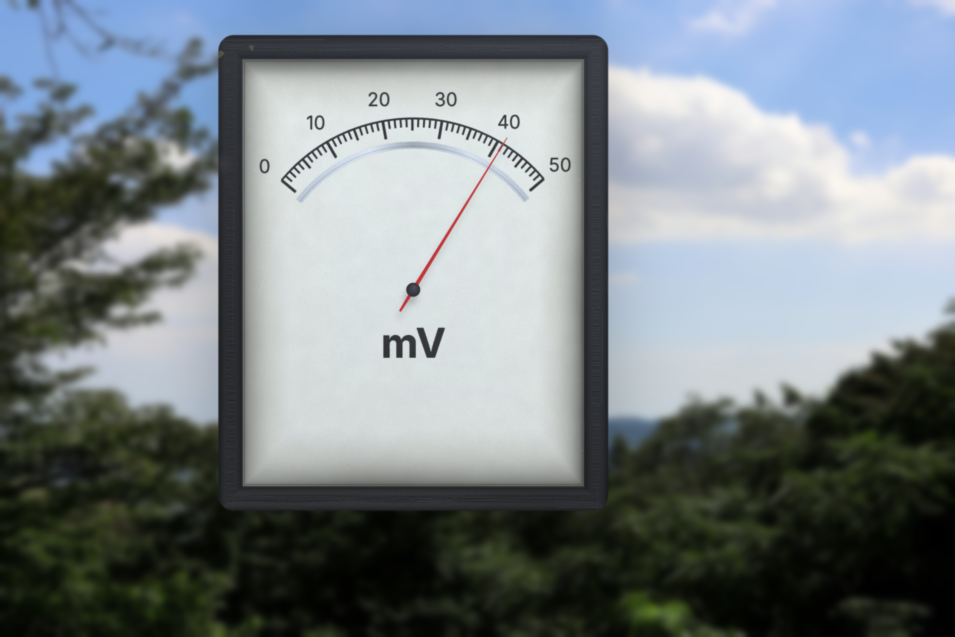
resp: 41,mV
